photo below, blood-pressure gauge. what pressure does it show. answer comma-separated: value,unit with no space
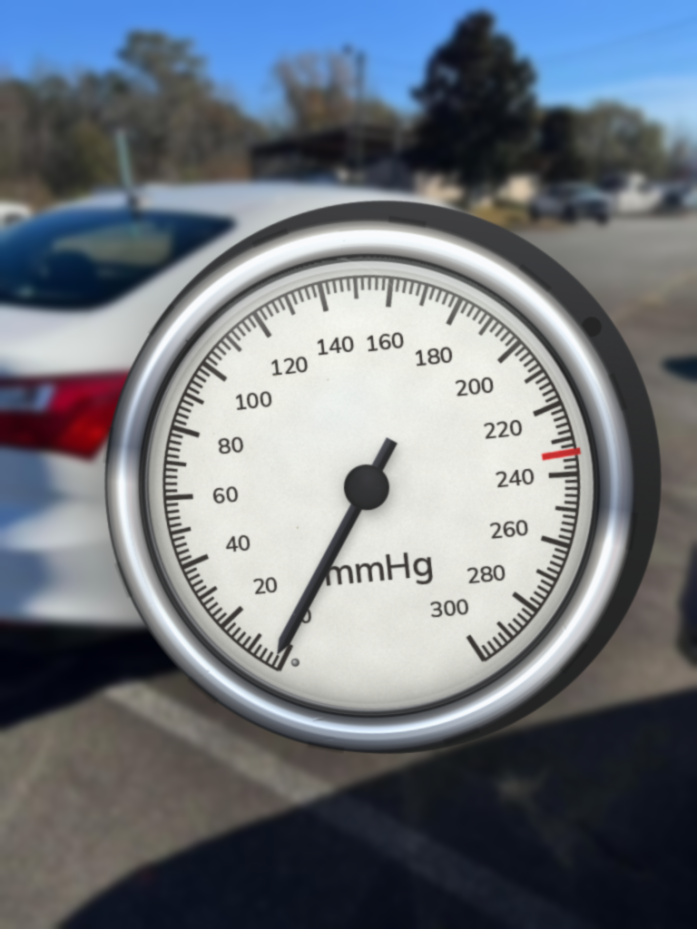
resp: 2,mmHg
